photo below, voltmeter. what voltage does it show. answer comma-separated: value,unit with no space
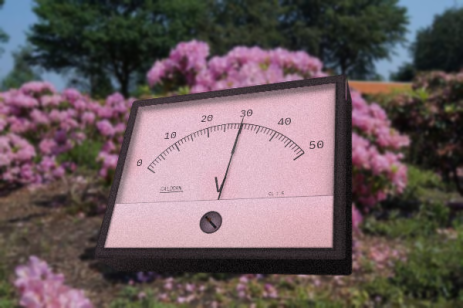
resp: 30,V
